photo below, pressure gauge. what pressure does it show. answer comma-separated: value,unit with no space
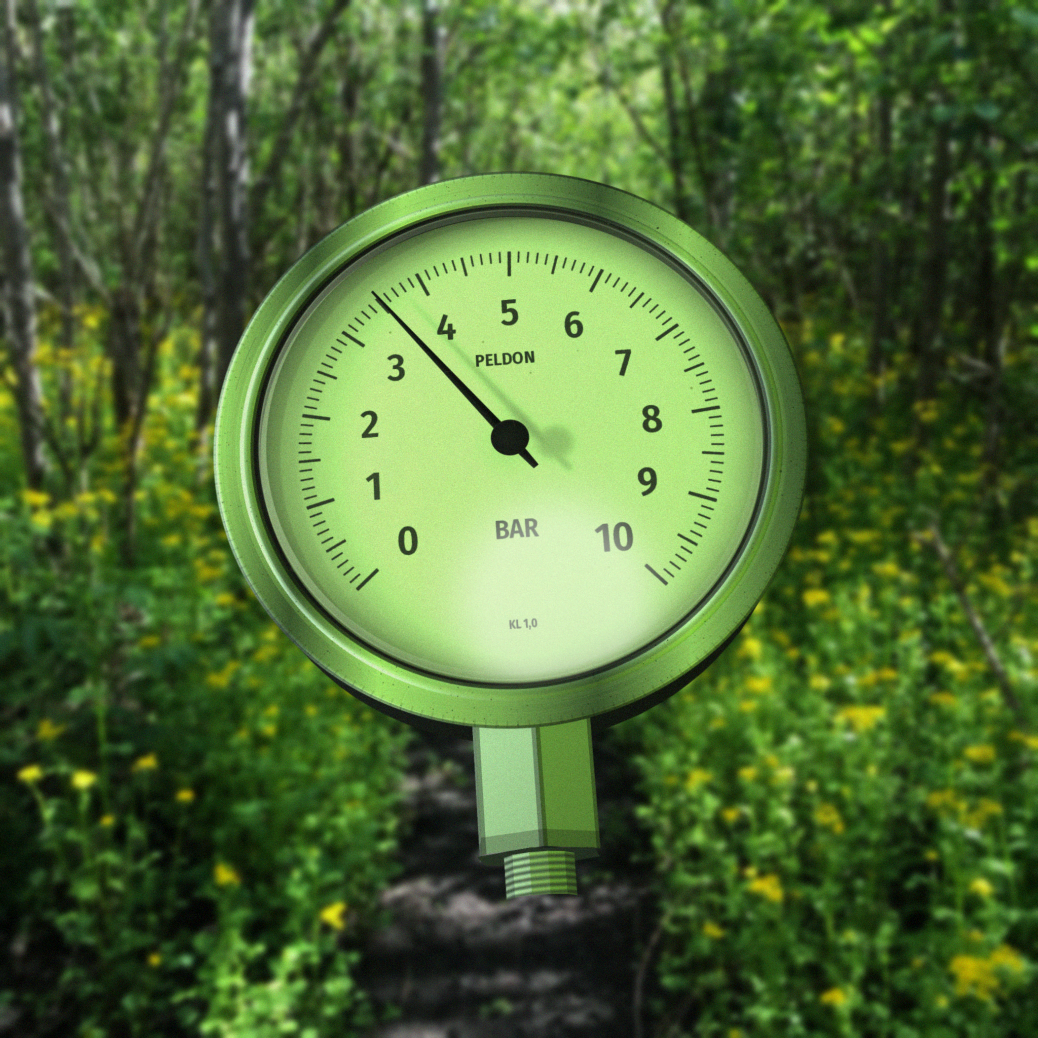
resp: 3.5,bar
